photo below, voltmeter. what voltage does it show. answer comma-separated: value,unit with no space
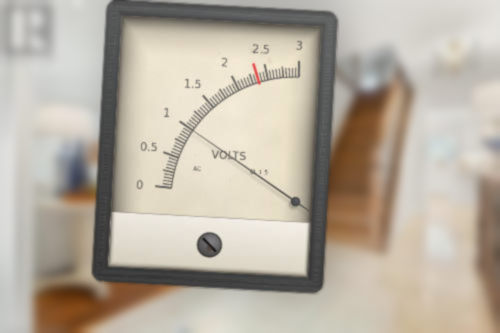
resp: 1,V
